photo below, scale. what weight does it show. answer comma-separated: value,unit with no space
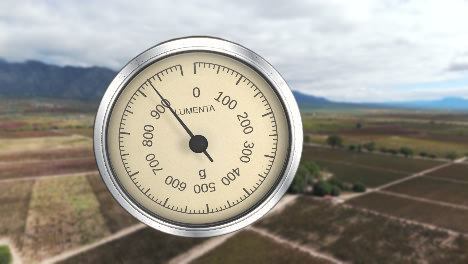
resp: 930,g
